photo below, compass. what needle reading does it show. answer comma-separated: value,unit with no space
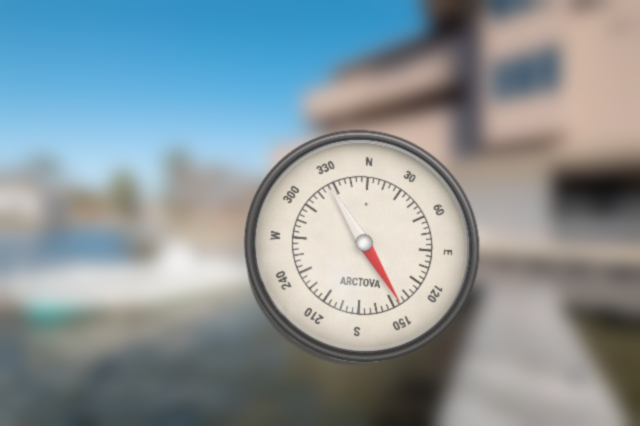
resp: 145,°
